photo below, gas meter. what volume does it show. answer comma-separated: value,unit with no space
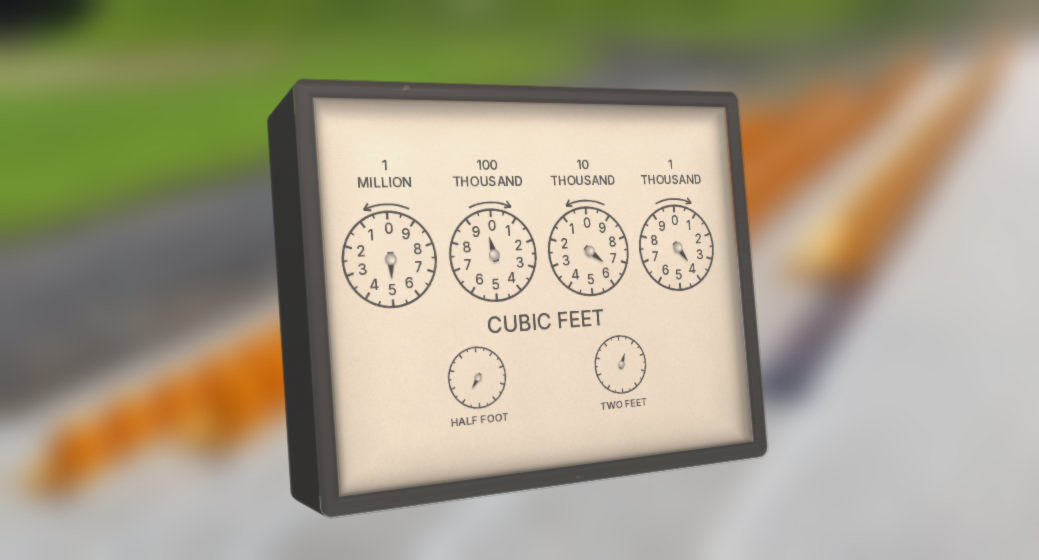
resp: 496400,ft³
